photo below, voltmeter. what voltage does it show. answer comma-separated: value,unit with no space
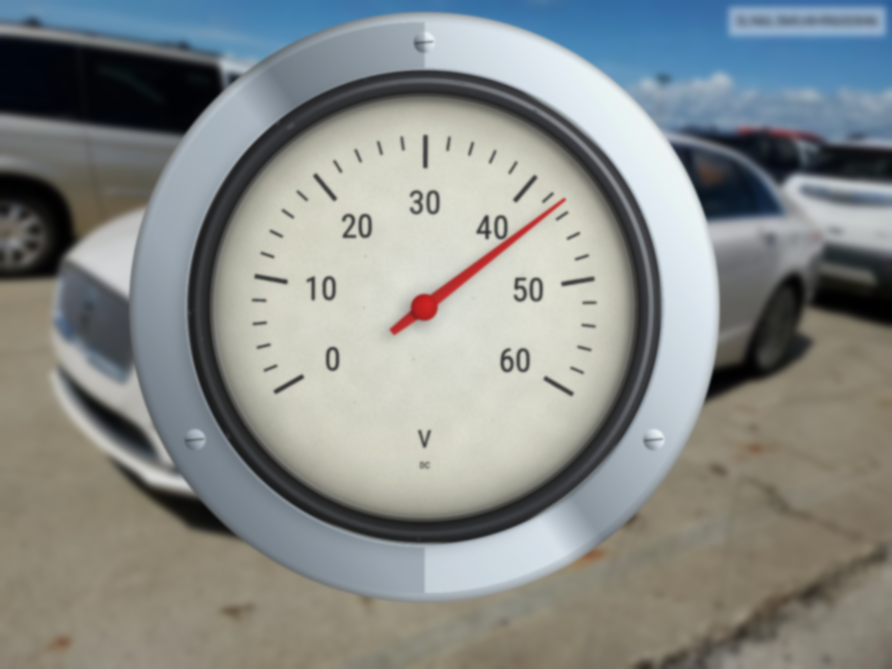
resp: 43,V
